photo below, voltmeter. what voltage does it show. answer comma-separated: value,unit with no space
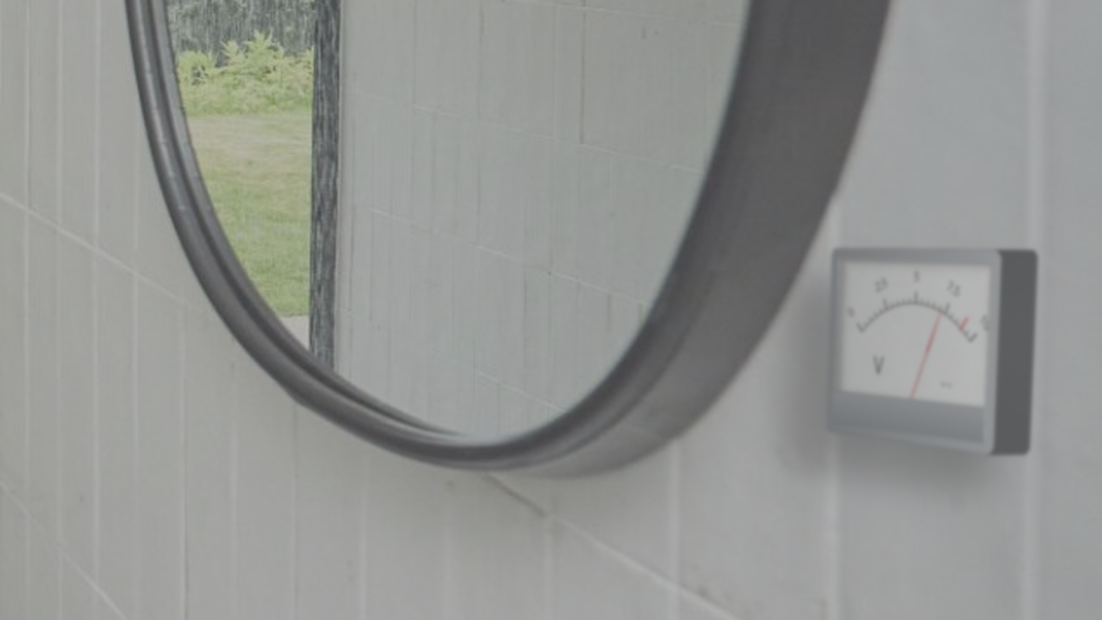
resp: 7.5,V
